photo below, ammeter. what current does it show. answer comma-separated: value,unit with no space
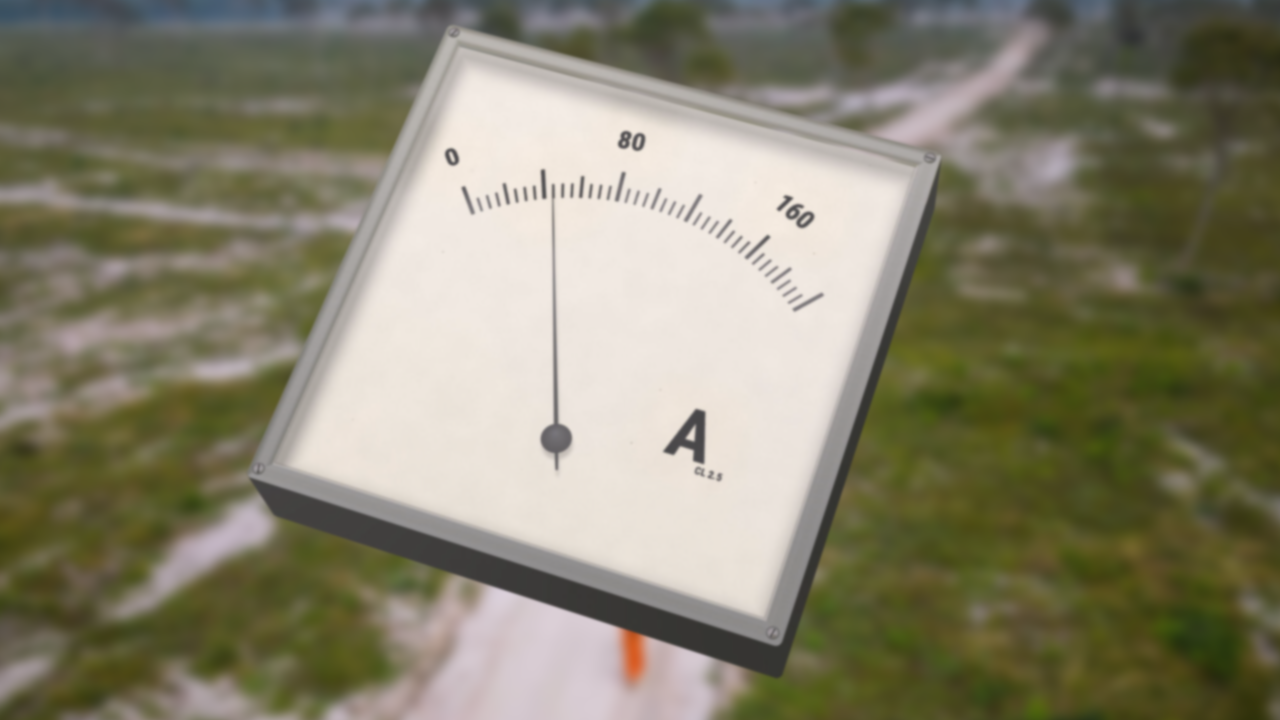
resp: 45,A
